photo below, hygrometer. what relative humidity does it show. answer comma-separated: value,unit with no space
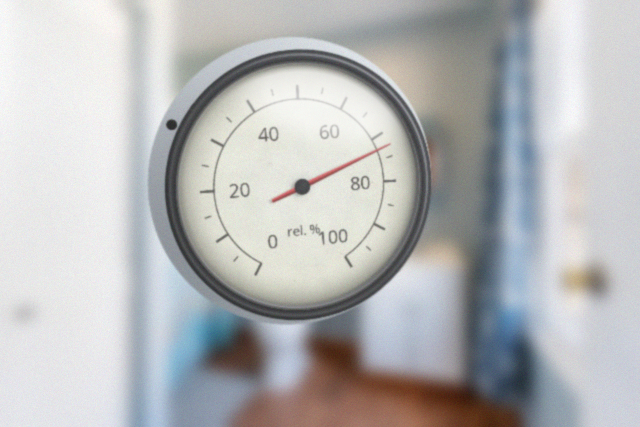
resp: 72.5,%
